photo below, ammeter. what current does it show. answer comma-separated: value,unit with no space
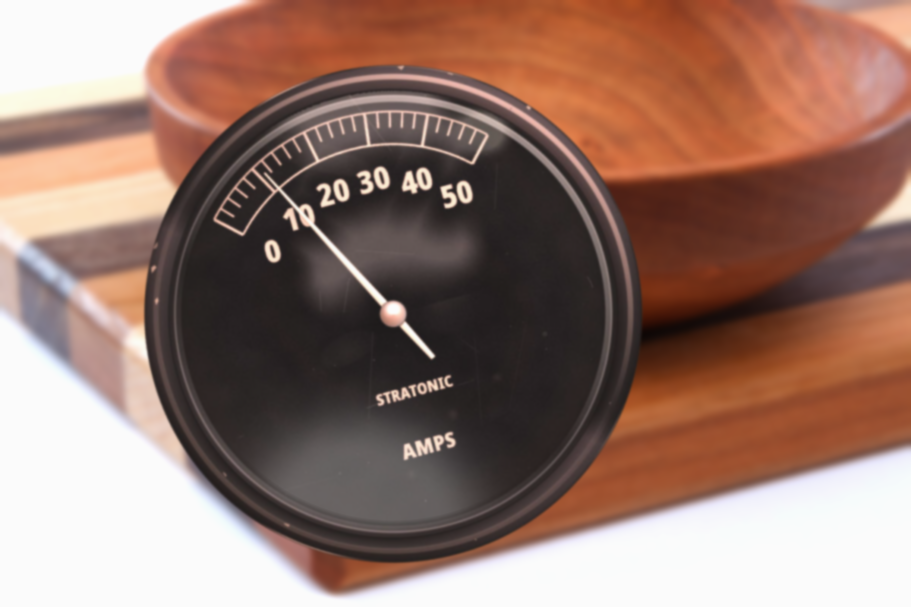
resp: 11,A
